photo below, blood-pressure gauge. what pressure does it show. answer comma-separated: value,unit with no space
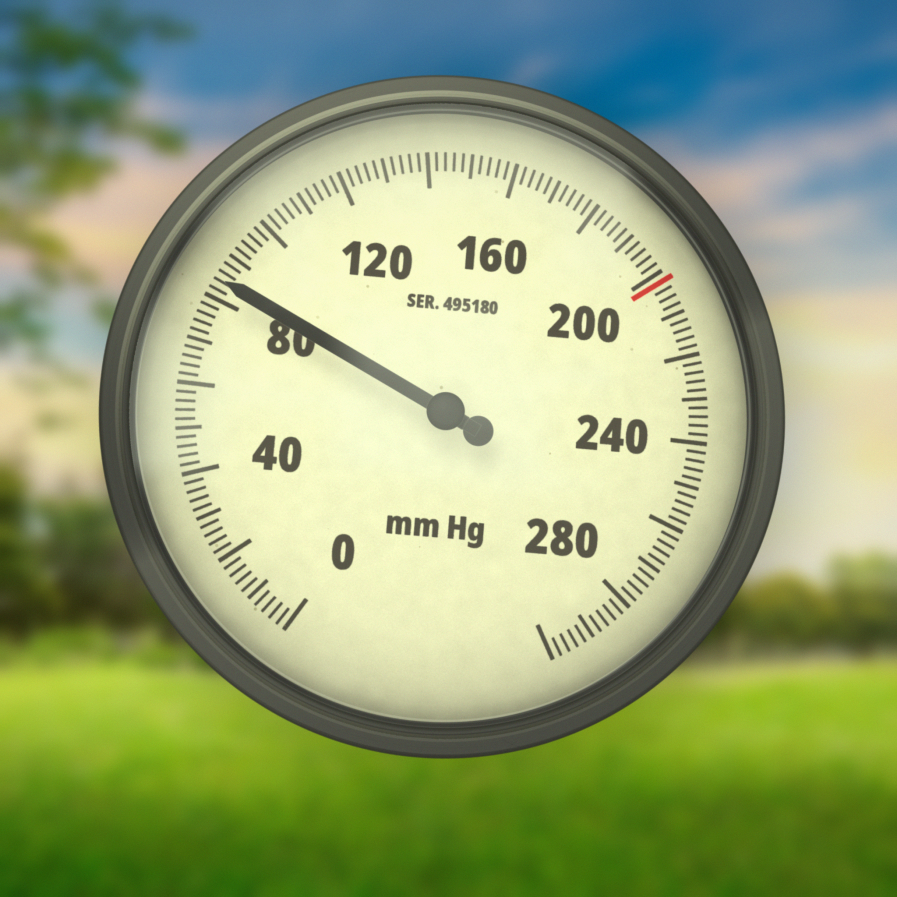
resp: 84,mmHg
